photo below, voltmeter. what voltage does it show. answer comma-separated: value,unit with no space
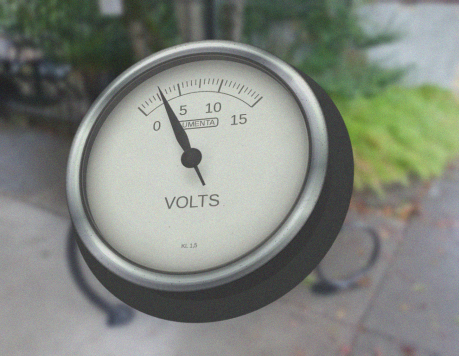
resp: 3,V
